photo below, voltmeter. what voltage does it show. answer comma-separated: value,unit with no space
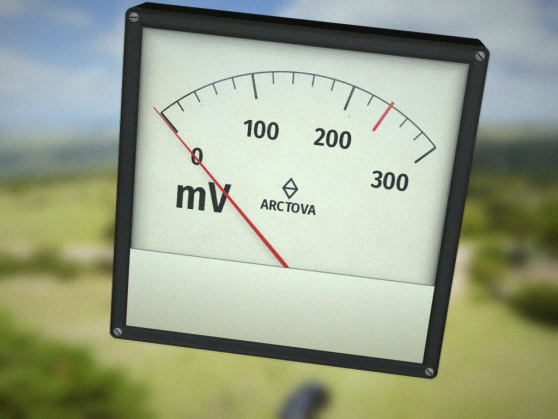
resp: 0,mV
